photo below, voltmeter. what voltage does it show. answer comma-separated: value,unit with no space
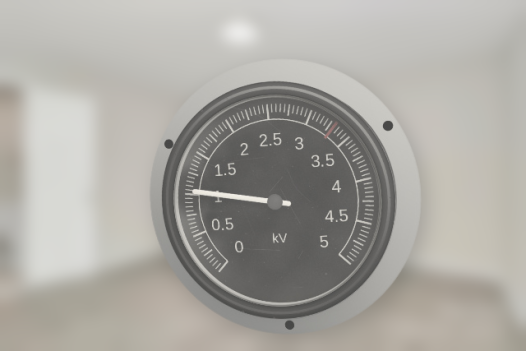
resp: 1.05,kV
